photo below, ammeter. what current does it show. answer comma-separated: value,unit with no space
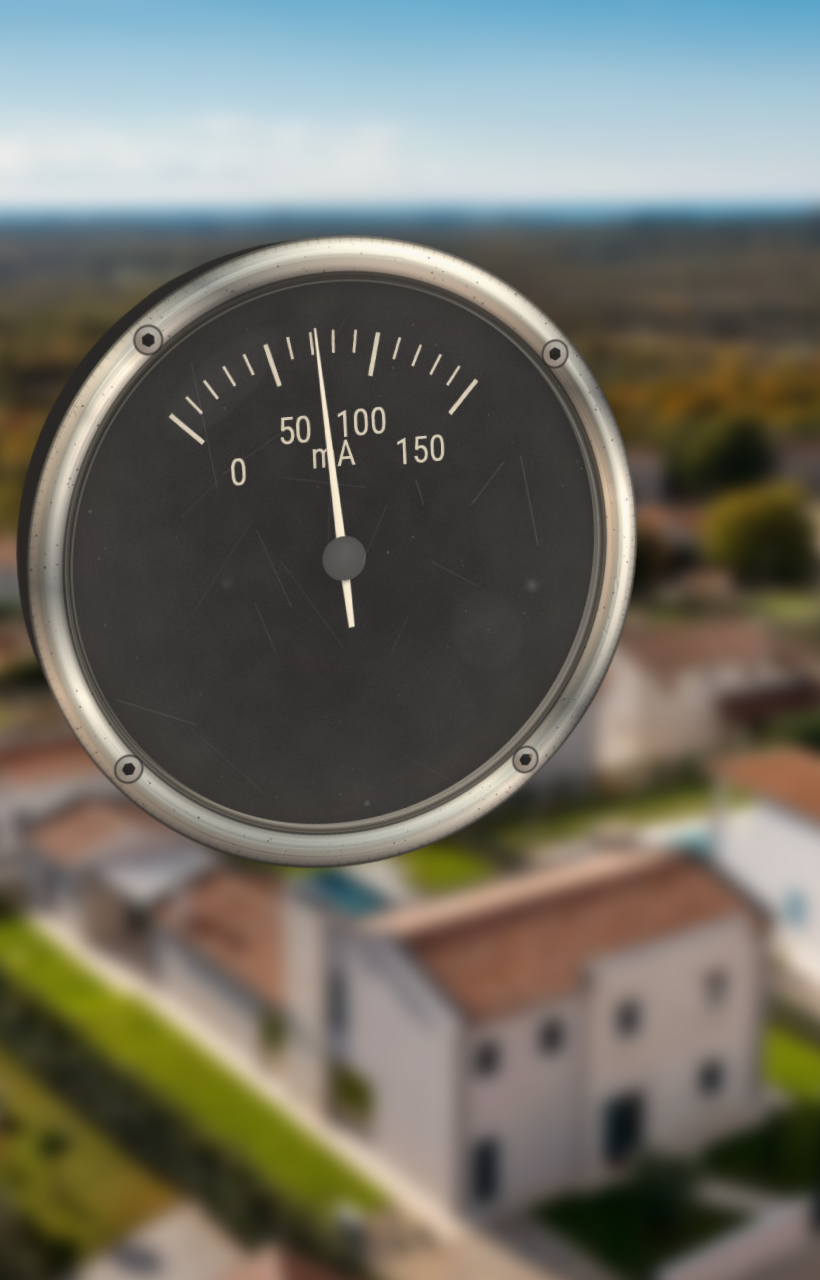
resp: 70,mA
